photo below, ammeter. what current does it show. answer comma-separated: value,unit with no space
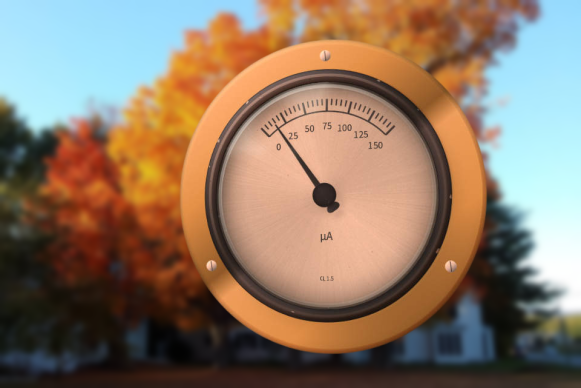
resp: 15,µA
